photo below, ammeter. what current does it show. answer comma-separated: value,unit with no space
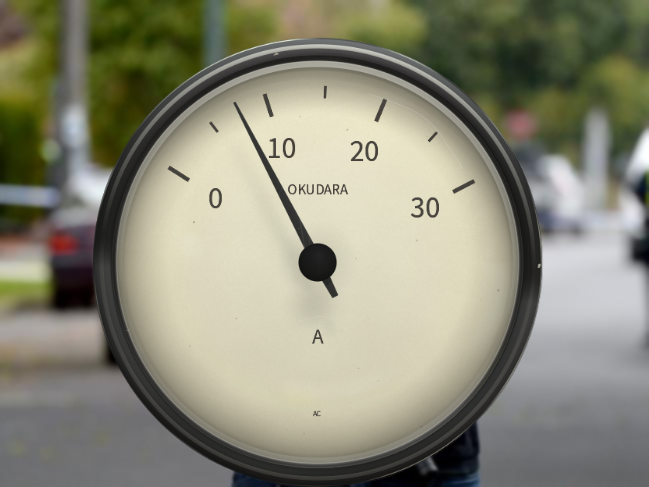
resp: 7.5,A
